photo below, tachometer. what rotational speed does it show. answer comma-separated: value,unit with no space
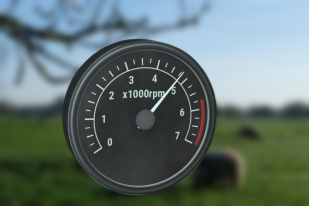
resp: 4750,rpm
